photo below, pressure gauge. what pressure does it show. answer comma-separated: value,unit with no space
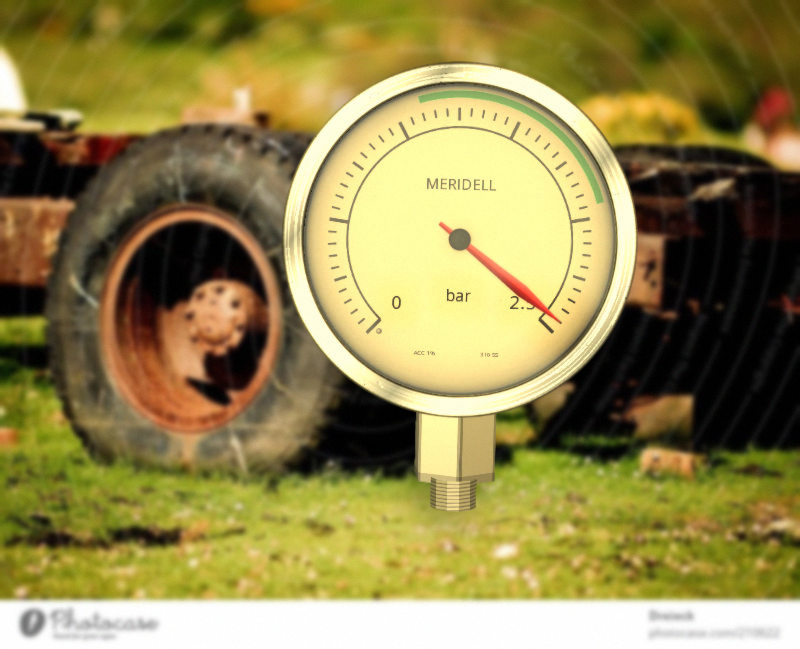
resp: 2.45,bar
